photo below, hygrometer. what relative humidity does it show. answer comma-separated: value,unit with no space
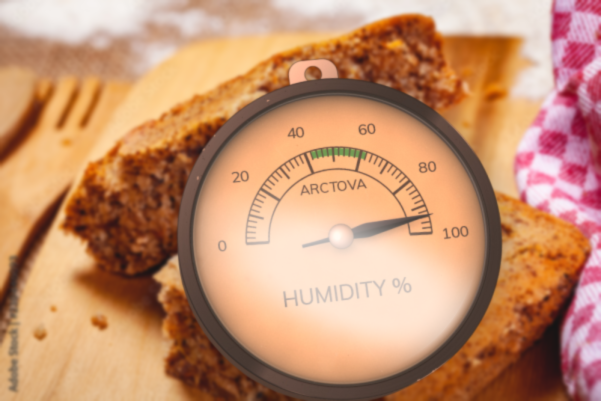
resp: 94,%
